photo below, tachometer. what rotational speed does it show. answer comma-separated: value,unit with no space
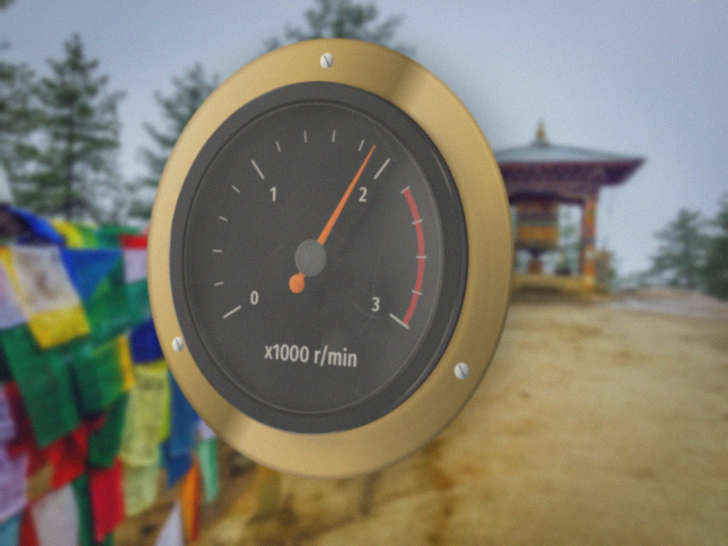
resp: 1900,rpm
